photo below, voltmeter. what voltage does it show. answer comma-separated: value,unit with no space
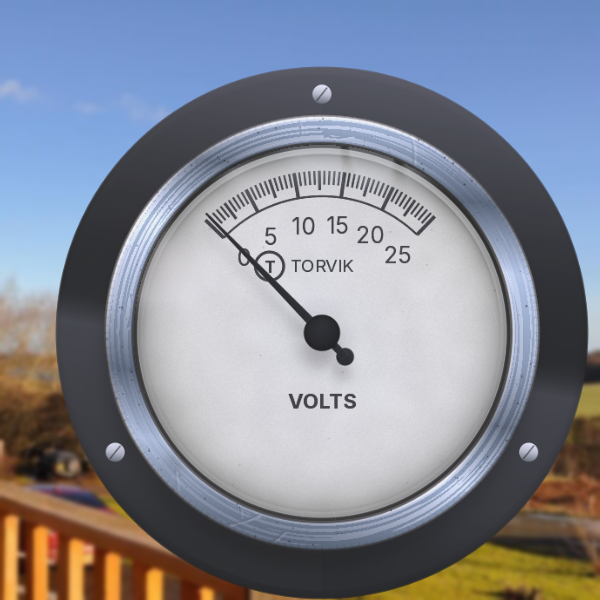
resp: 0.5,V
